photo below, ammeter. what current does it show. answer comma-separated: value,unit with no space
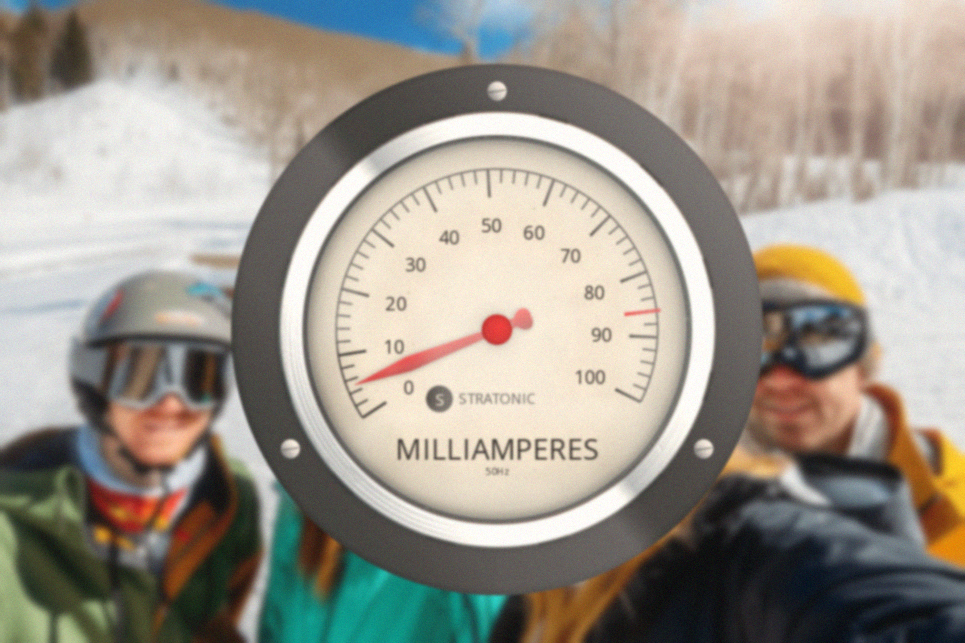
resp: 5,mA
